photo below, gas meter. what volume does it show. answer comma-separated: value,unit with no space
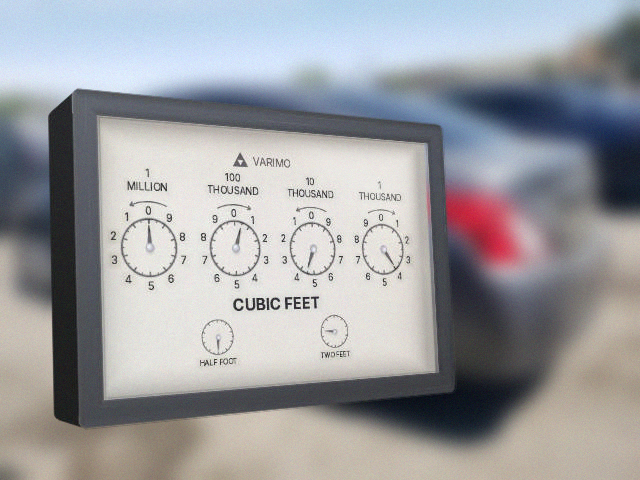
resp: 4400,ft³
